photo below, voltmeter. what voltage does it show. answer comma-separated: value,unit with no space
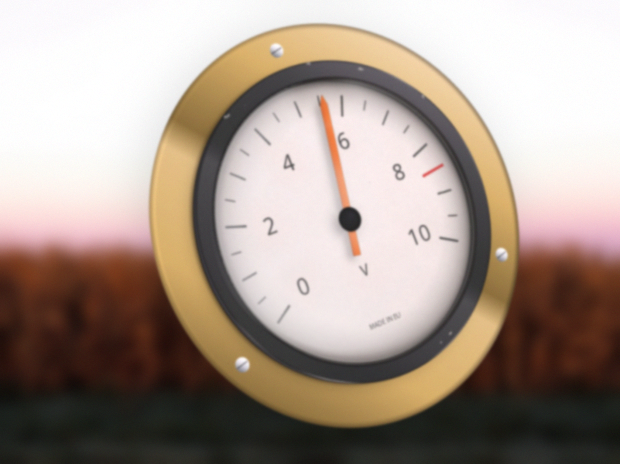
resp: 5.5,V
